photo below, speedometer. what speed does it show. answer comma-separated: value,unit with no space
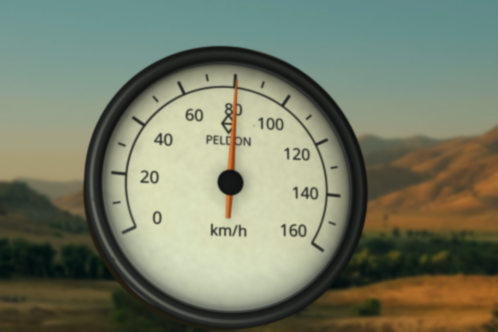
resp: 80,km/h
